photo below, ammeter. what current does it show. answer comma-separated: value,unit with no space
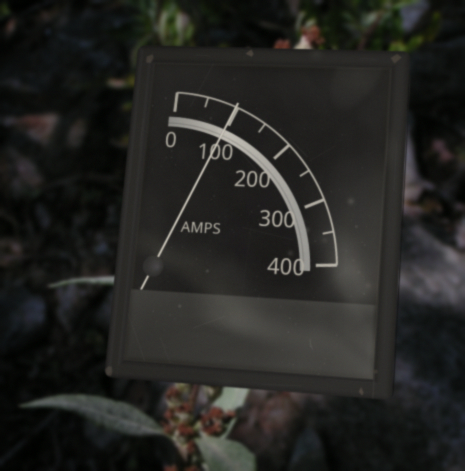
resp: 100,A
